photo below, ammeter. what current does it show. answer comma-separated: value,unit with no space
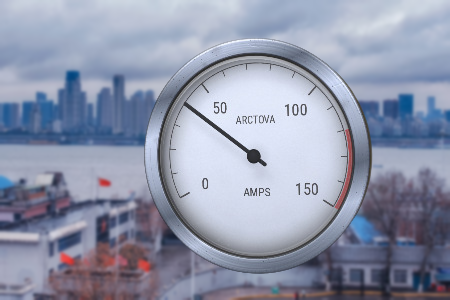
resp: 40,A
